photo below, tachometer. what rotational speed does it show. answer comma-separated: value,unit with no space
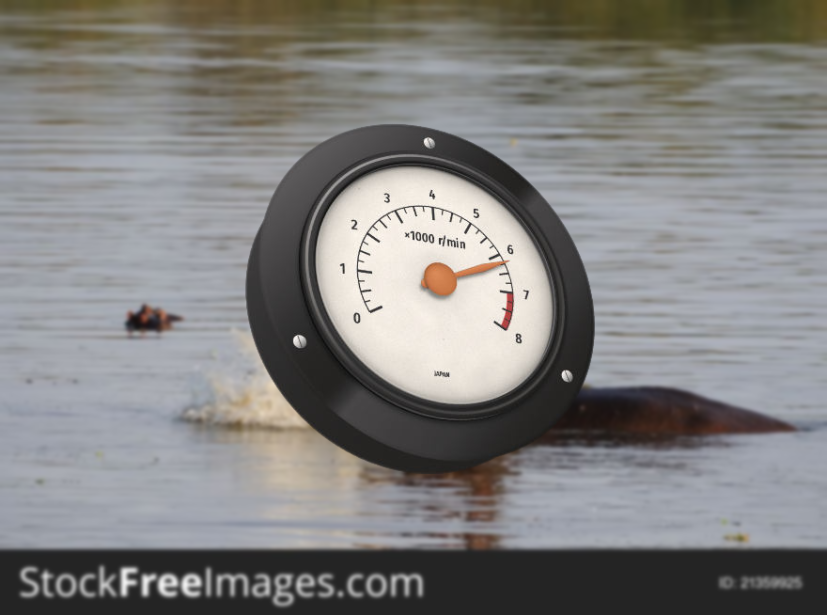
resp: 6250,rpm
